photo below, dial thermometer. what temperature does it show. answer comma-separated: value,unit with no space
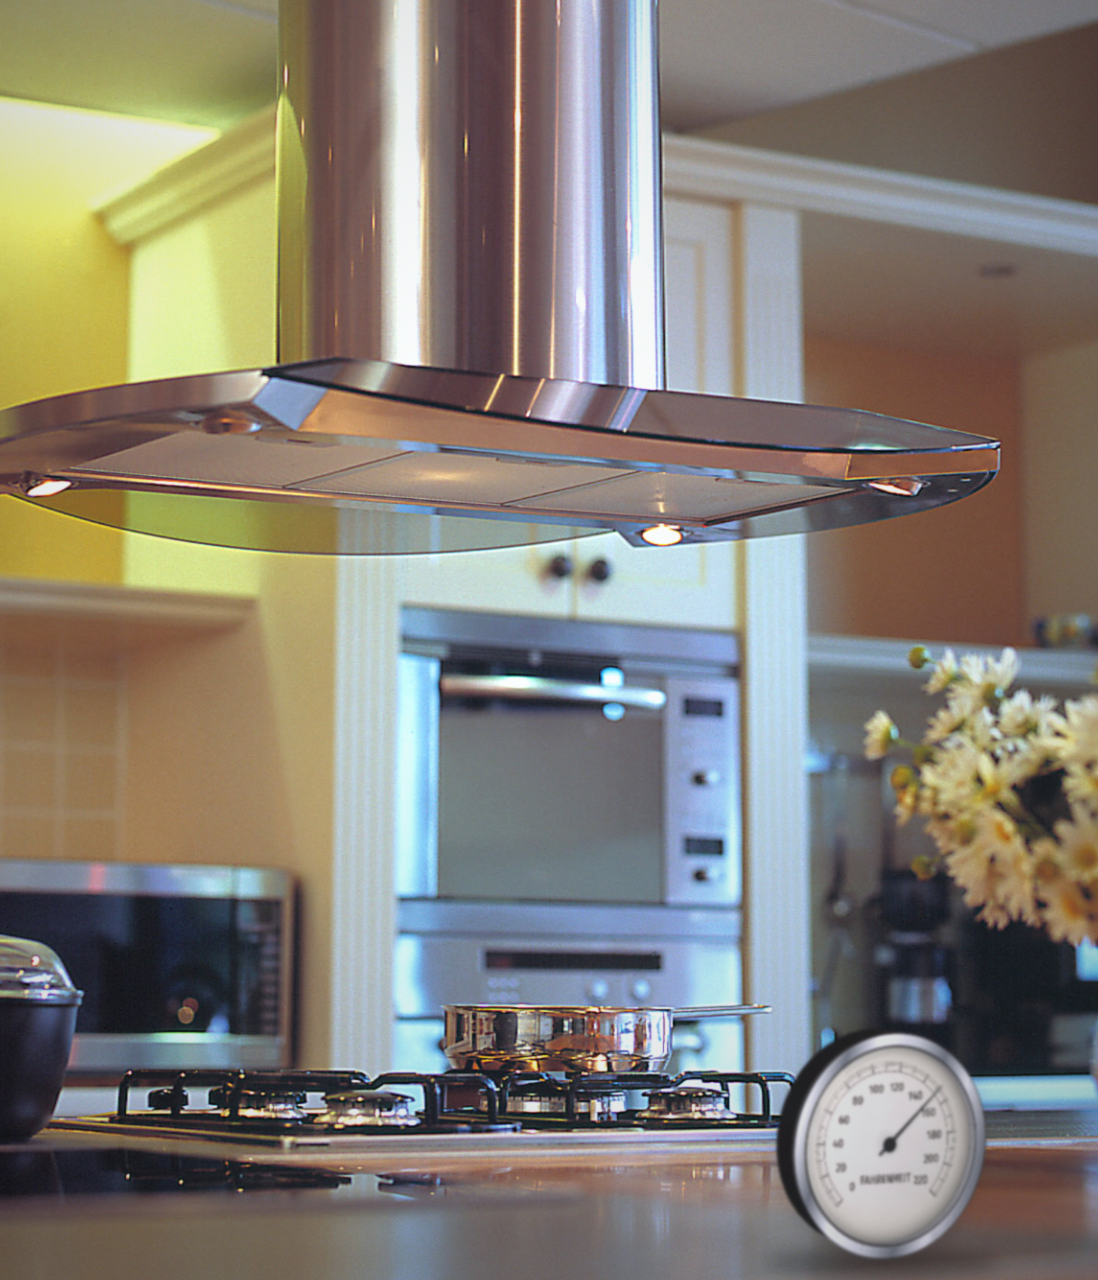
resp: 150,°F
